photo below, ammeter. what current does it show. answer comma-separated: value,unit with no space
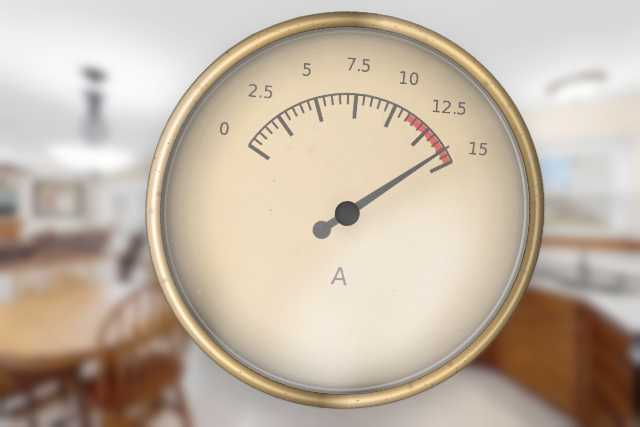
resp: 14,A
